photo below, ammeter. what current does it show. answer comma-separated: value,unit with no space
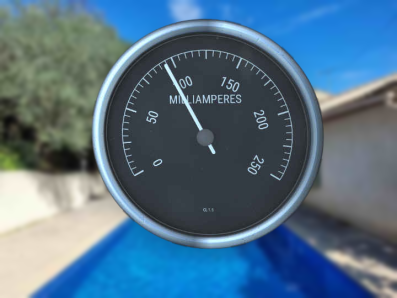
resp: 95,mA
